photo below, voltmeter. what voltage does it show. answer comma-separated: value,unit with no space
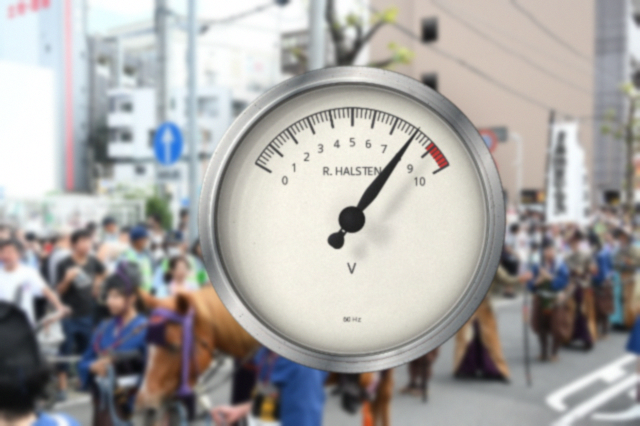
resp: 8,V
